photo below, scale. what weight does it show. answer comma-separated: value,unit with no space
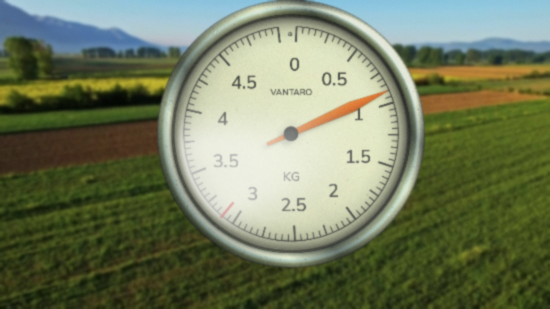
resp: 0.9,kg
